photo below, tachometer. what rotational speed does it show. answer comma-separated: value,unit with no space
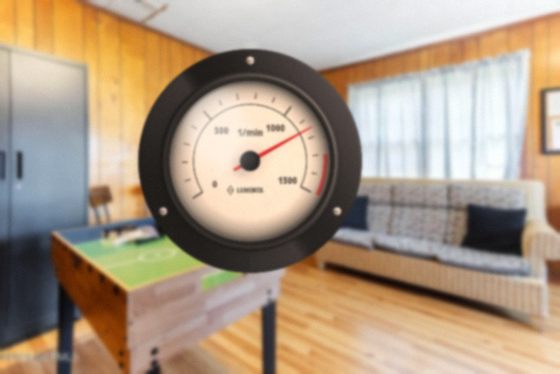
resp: 1150,rpm
